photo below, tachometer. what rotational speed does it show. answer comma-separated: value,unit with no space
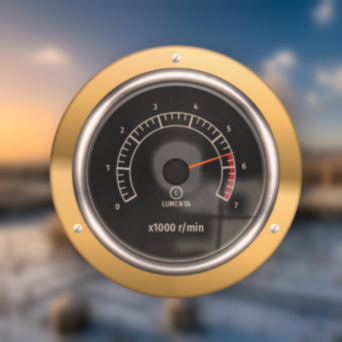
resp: 5600,rpm
